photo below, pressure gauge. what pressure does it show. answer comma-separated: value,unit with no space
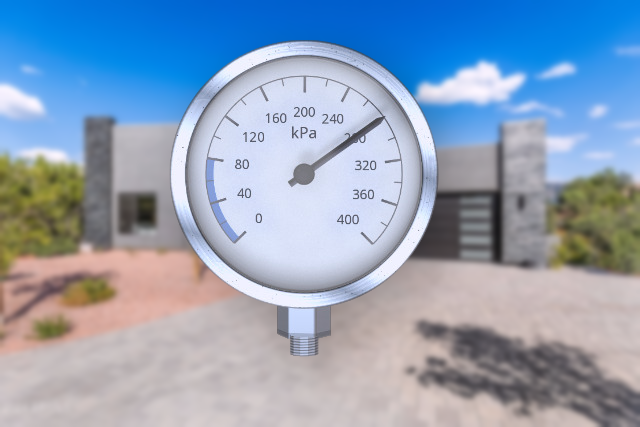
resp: 280,kPa
